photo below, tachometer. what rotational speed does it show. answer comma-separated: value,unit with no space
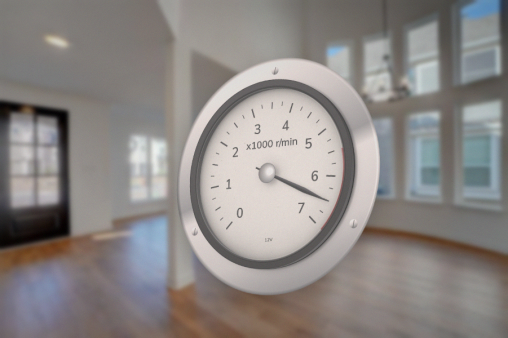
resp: 6500,rpm
